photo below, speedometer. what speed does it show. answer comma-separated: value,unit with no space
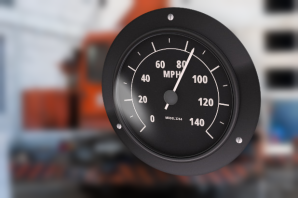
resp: 85,mph
